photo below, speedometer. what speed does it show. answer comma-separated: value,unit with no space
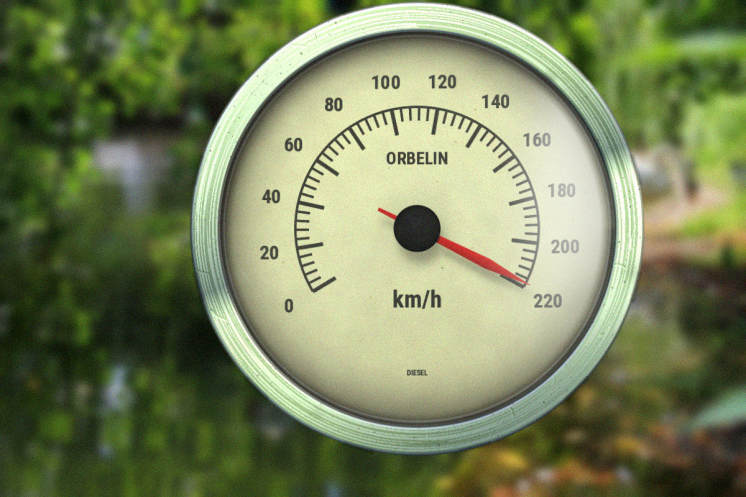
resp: 218,km/h
